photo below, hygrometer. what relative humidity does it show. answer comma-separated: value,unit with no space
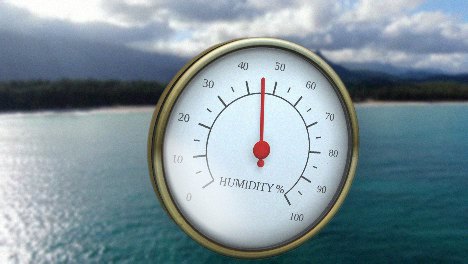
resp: 45,%
